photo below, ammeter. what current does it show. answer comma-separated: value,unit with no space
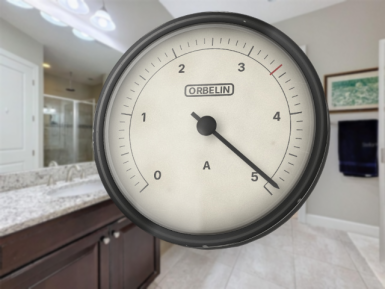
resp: 4.9,A
